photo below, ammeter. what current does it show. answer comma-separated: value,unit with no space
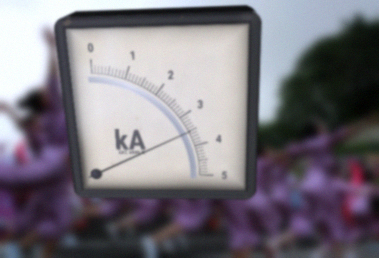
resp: 3.5,kA
